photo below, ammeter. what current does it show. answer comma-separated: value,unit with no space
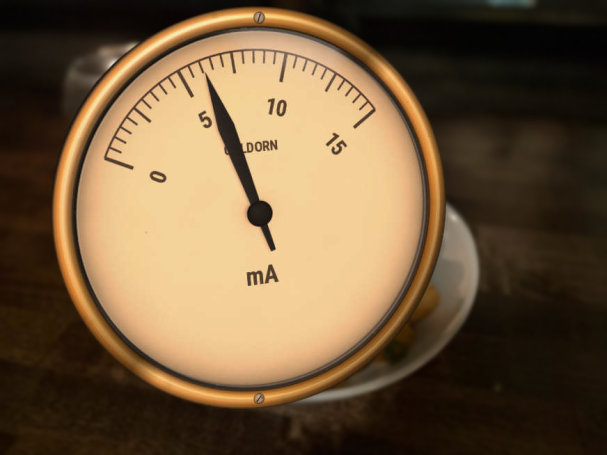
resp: 6,mA
